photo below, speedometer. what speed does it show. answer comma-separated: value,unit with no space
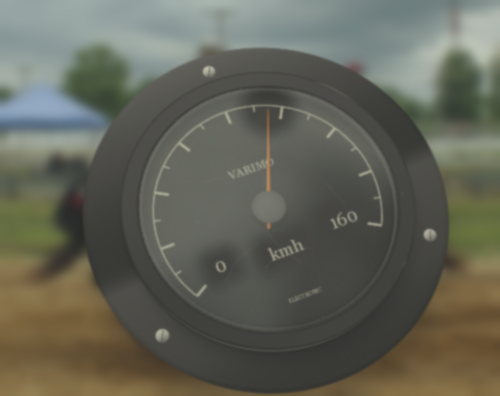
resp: 95,km/h
